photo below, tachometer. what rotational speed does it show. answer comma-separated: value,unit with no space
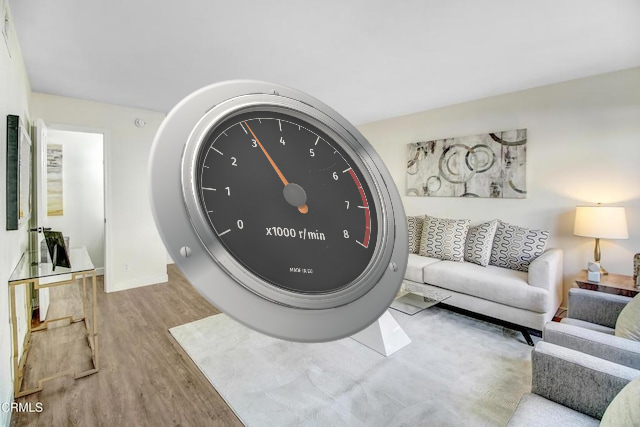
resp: 3000,rpm
